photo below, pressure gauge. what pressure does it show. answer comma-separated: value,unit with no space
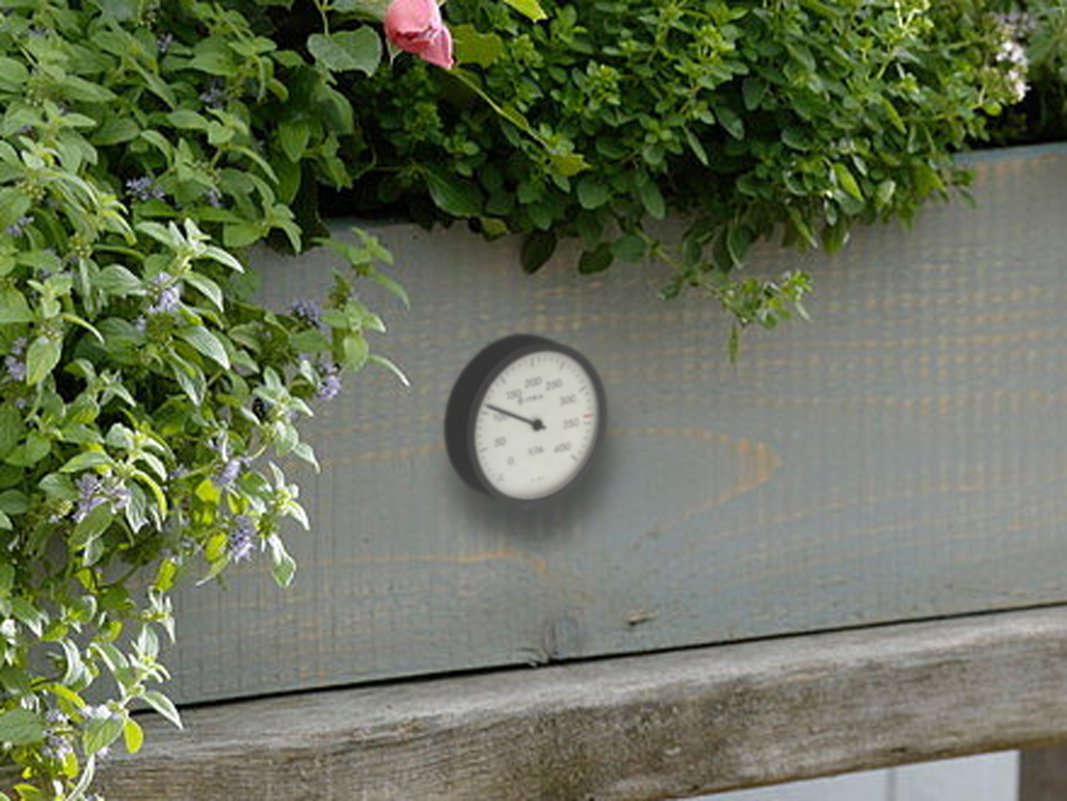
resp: 110,kPa
